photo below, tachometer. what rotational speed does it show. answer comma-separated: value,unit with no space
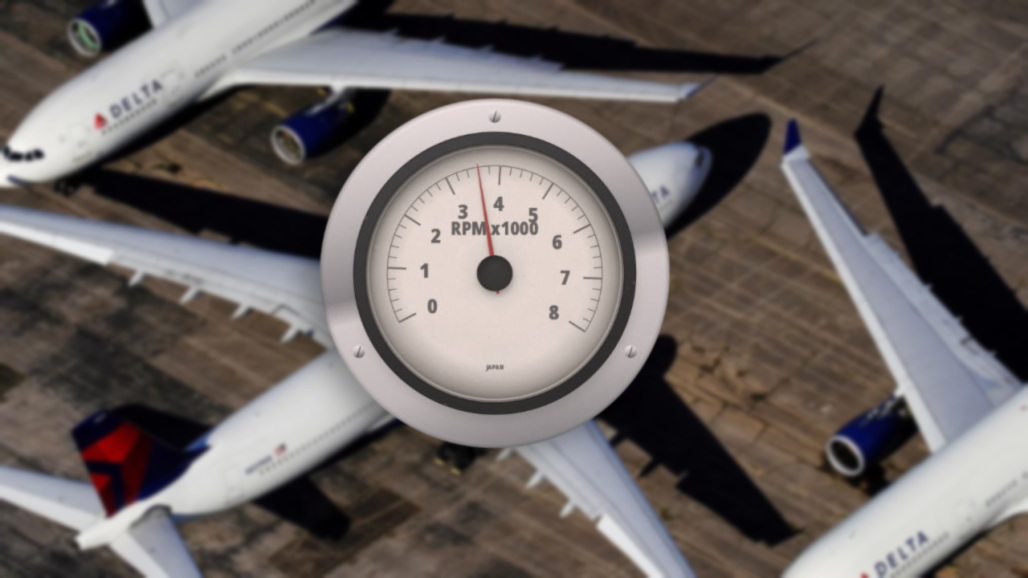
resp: 3600,rpm
